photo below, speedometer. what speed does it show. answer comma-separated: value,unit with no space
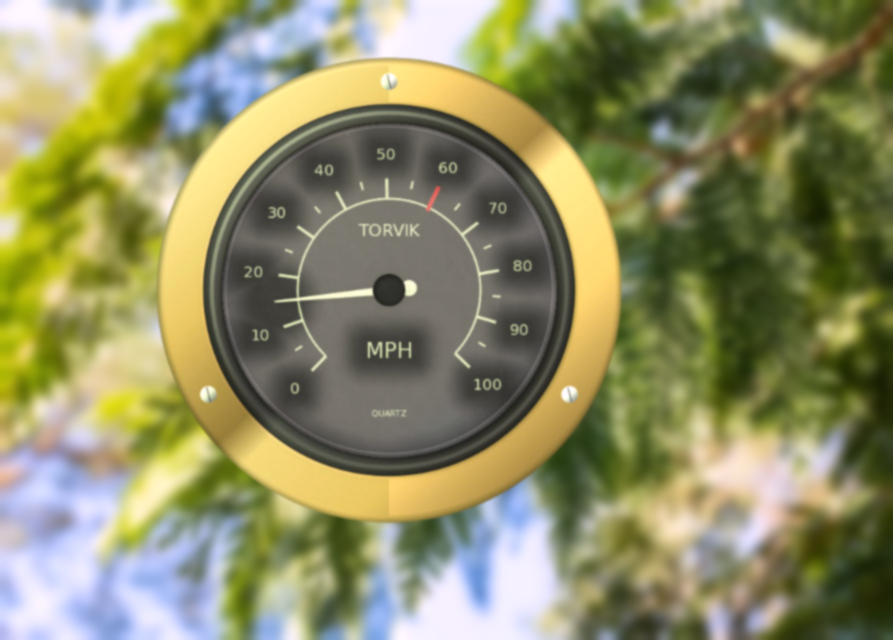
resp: 15,mph
